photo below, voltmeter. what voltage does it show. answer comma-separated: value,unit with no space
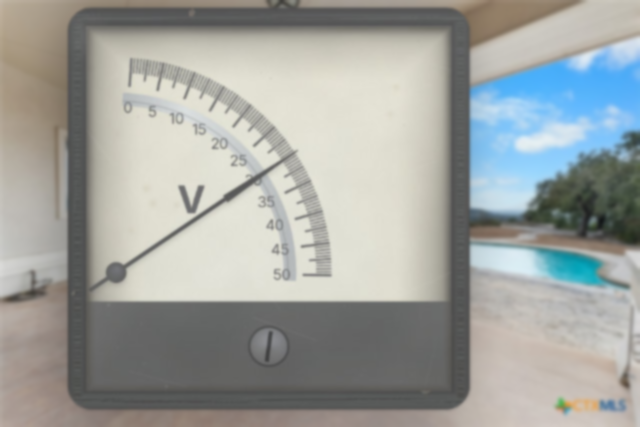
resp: 30,V
